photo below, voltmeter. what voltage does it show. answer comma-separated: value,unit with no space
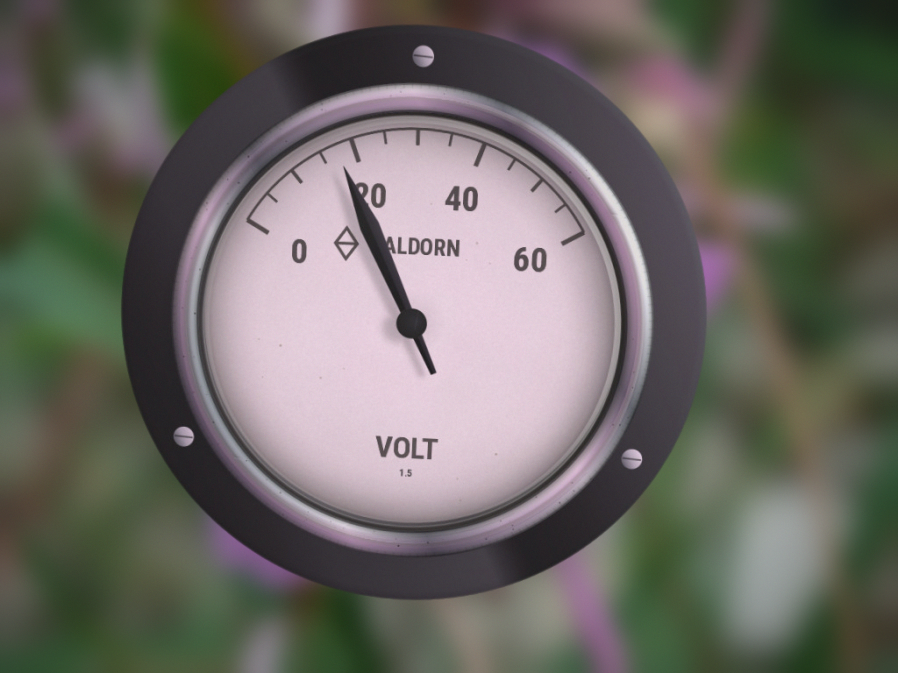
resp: 17.5,V
